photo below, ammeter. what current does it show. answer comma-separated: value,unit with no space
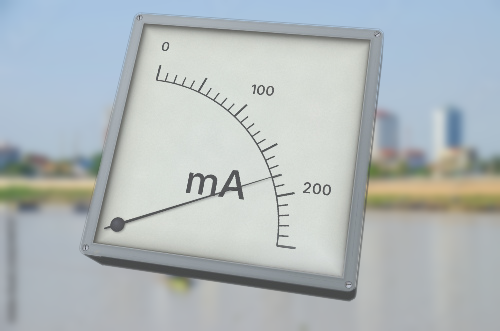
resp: 180,mA
